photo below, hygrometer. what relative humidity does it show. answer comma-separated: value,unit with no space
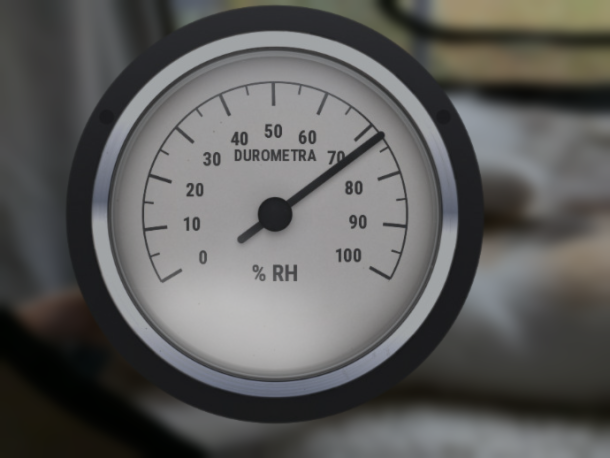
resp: 72.5,%
